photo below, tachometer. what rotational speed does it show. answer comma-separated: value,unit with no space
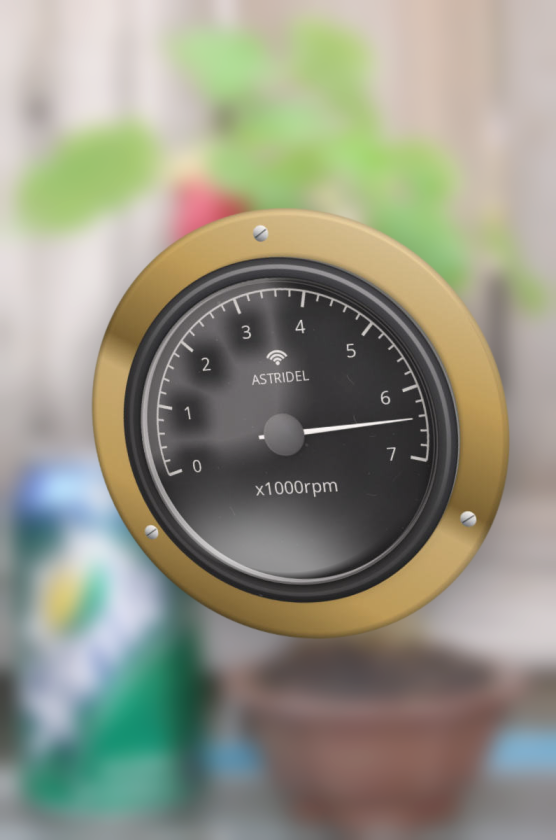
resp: 6400,rpm
